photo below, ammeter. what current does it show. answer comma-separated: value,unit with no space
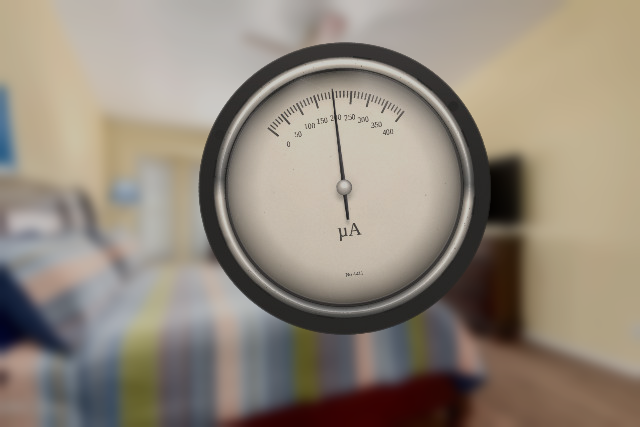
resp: 200,µA
